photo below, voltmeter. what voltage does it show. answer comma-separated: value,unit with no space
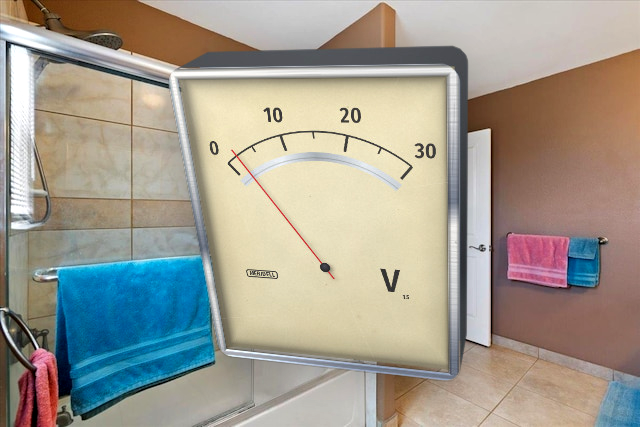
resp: 2.5,V
